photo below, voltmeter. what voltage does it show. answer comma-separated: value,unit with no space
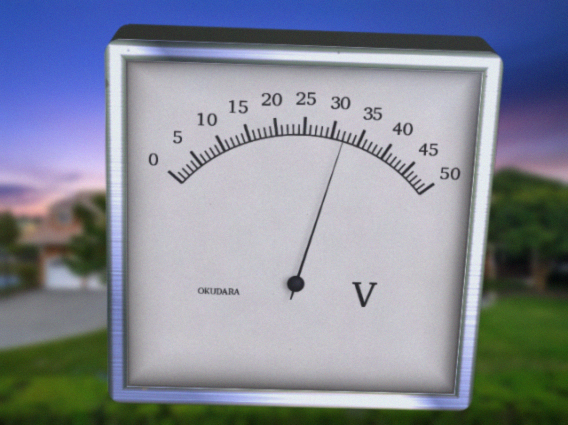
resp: 32,V
